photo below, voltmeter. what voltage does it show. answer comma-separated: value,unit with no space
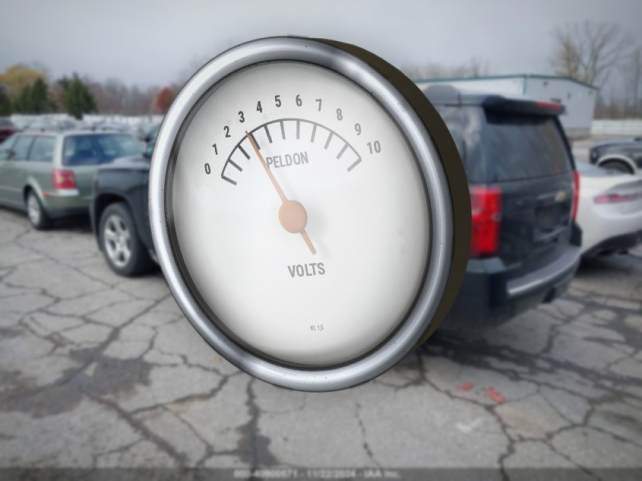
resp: 3,V
